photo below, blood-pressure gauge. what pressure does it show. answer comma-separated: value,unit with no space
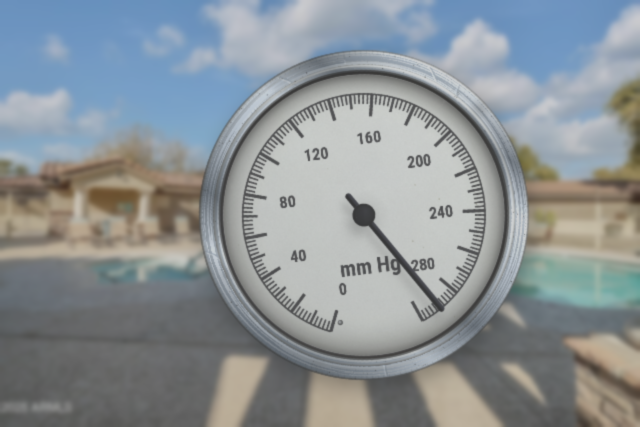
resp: 290,mmHg
